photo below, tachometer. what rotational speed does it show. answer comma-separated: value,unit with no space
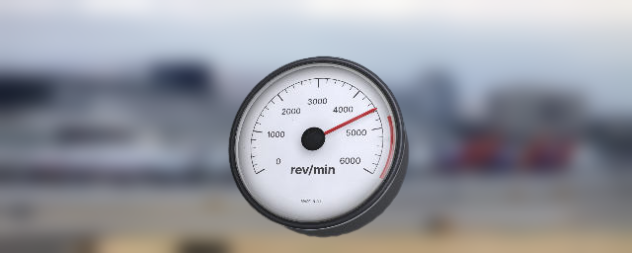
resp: 4600,rpm
